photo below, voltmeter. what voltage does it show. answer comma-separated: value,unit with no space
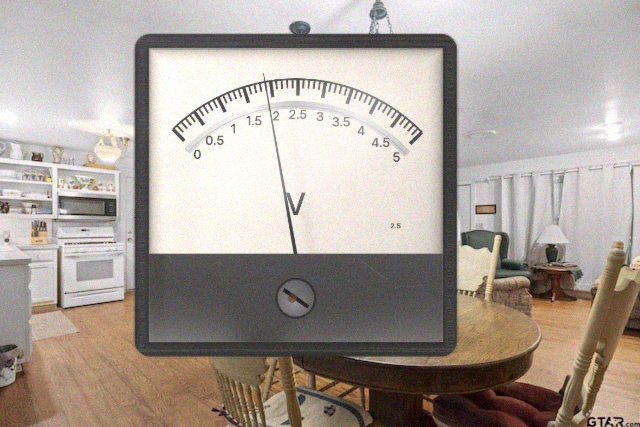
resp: 1.9,V
